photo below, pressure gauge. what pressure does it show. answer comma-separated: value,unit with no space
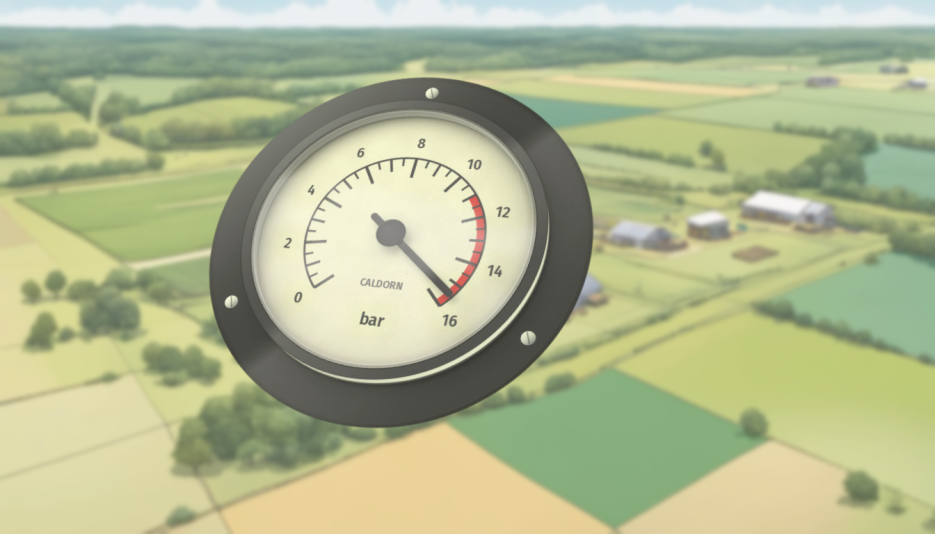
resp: 15.5,bar
